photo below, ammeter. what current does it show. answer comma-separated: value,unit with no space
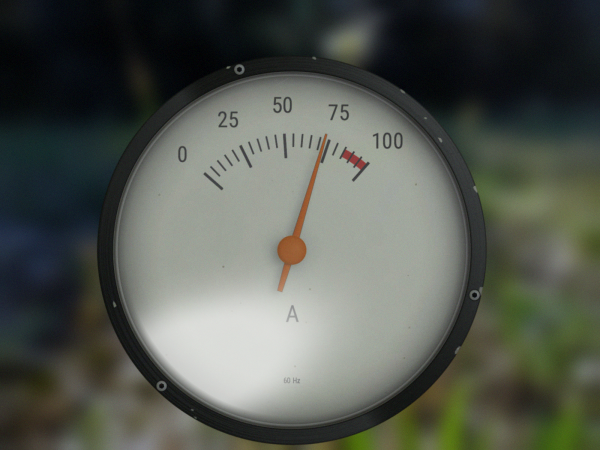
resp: 72.5,A
